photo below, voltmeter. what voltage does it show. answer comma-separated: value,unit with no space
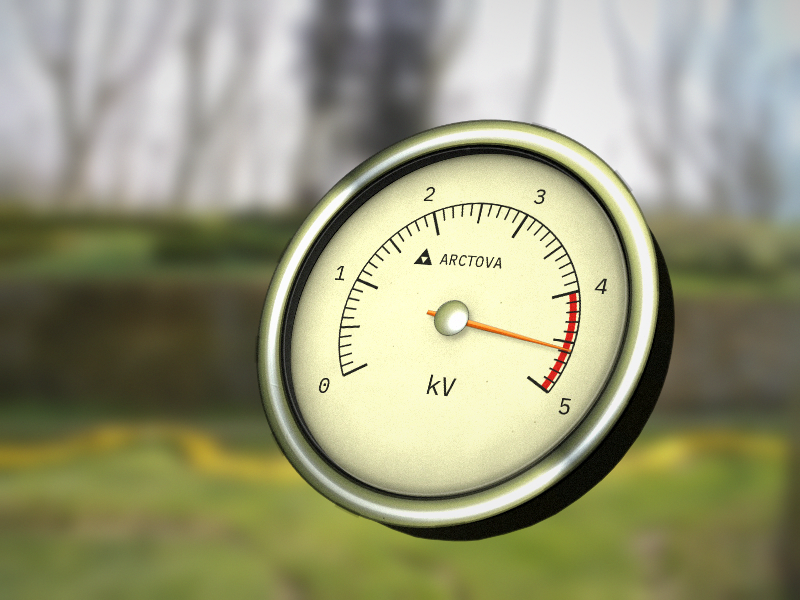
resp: 4.6,kV
